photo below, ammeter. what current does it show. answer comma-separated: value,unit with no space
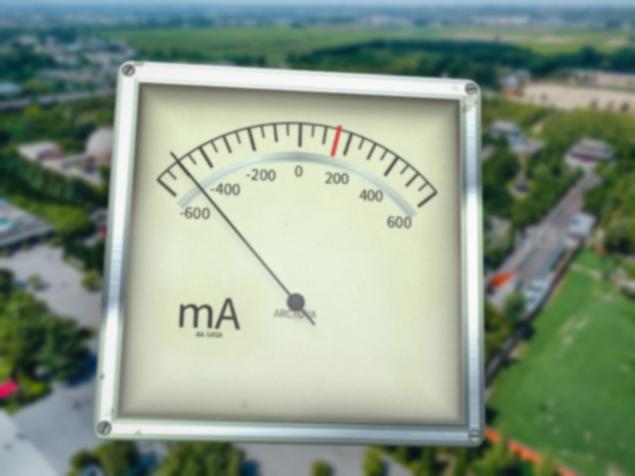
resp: -500,mA
